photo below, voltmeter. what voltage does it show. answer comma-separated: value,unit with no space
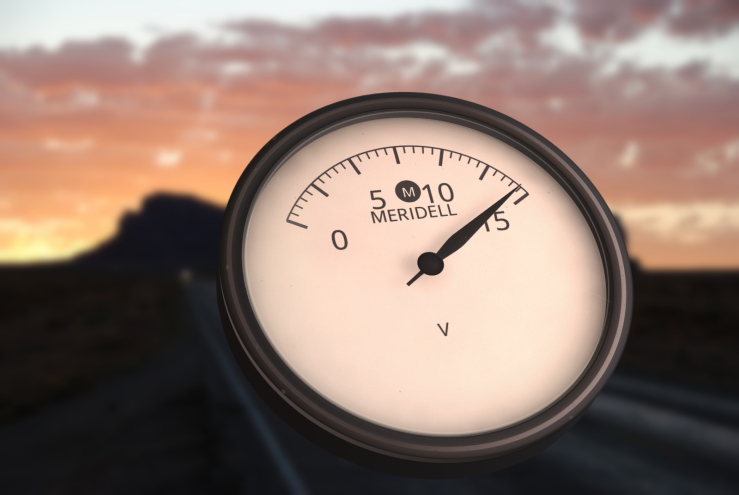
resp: 14.5,V
